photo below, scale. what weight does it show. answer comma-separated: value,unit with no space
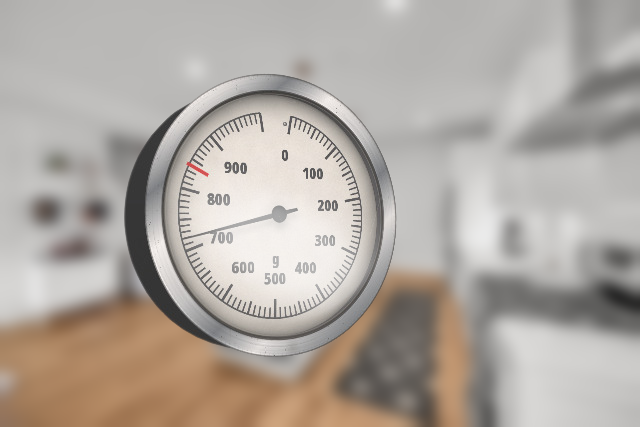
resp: 720,g
